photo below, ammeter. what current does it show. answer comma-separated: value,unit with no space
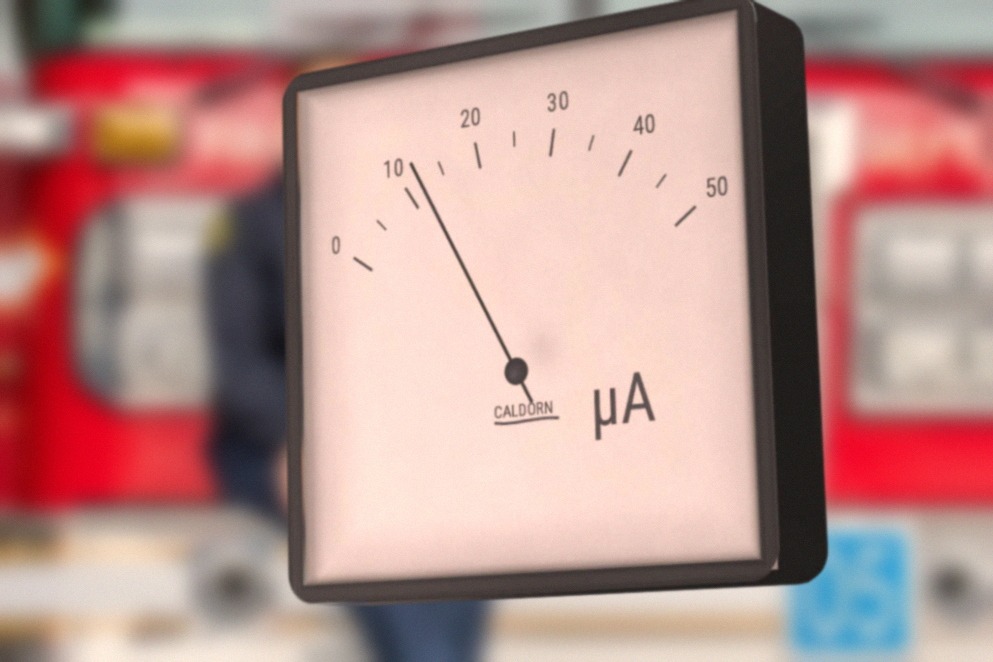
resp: 12.5,µA
